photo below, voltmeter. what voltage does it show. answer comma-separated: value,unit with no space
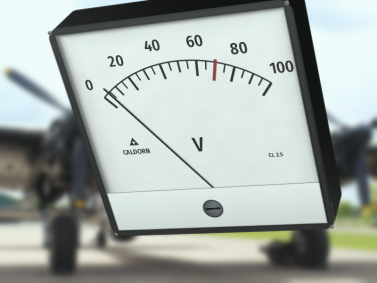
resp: 5,V
